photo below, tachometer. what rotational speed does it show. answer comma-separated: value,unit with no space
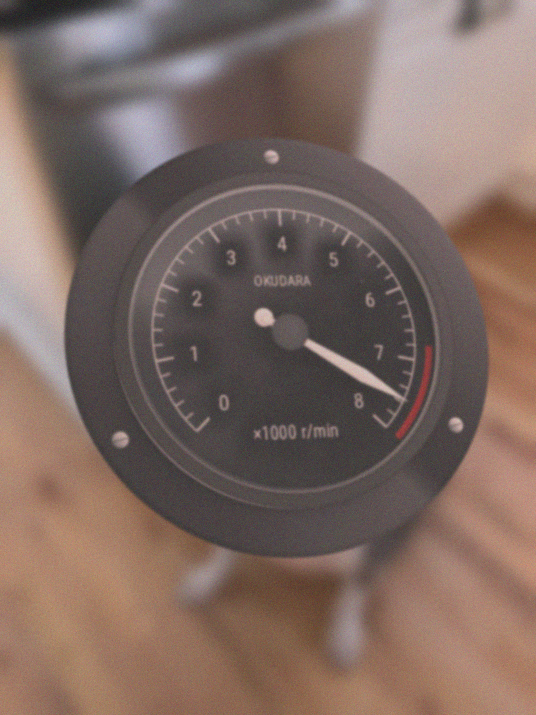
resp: 7600,rpm
